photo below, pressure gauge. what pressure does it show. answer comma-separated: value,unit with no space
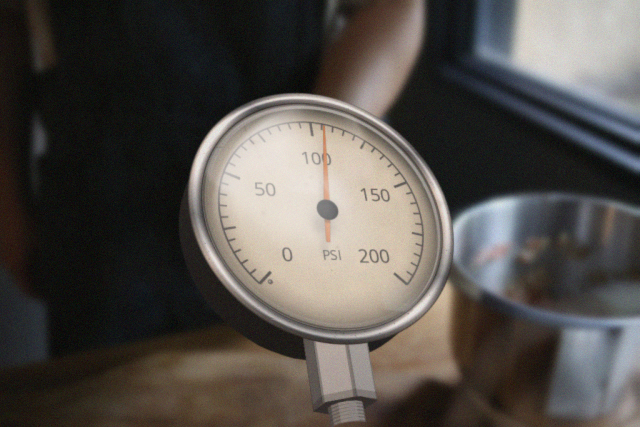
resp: 105,psi
